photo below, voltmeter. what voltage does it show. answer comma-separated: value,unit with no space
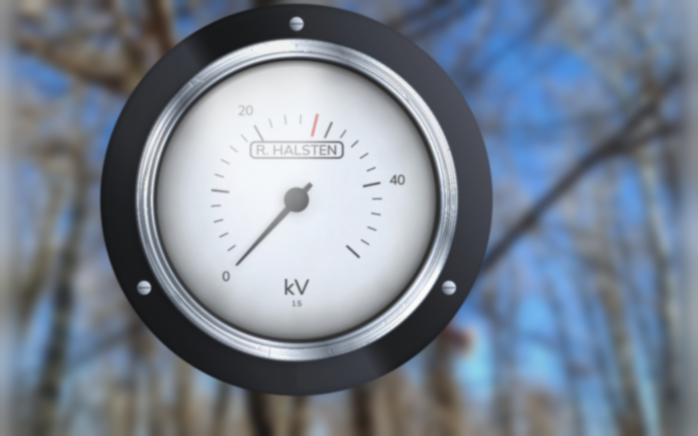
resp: 0,kV
